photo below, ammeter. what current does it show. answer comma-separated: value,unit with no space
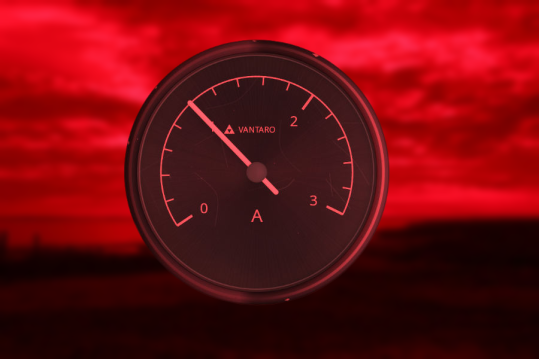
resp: 1,A
